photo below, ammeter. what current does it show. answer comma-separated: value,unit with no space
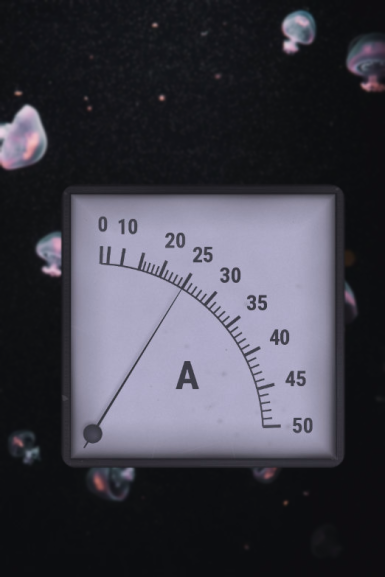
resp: 25,A
